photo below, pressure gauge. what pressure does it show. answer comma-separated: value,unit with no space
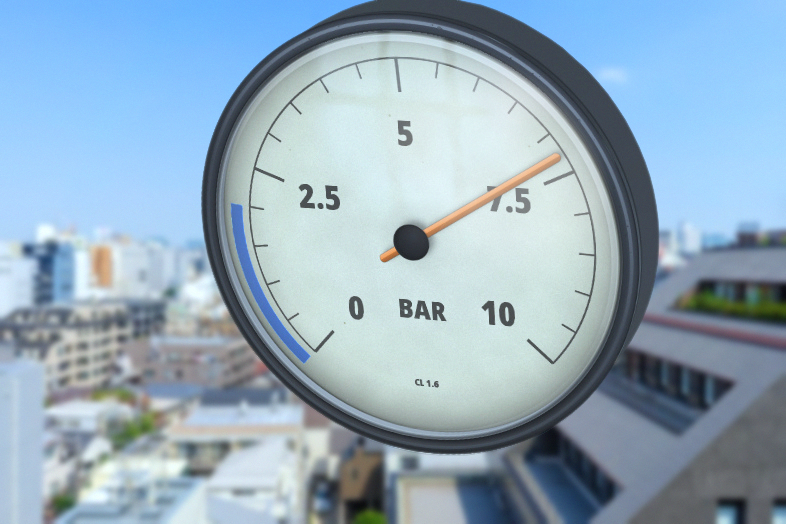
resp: 7.25,bar
